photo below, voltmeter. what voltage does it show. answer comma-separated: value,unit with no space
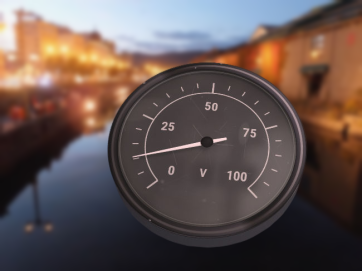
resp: 10,V
